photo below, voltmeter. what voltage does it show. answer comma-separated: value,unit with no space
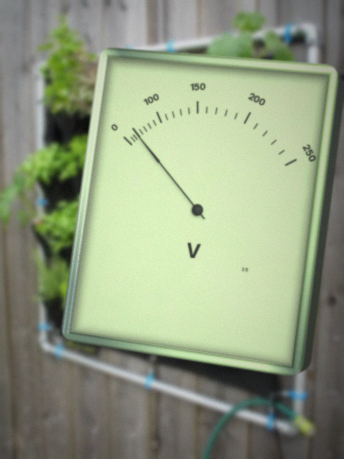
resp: 50,V
